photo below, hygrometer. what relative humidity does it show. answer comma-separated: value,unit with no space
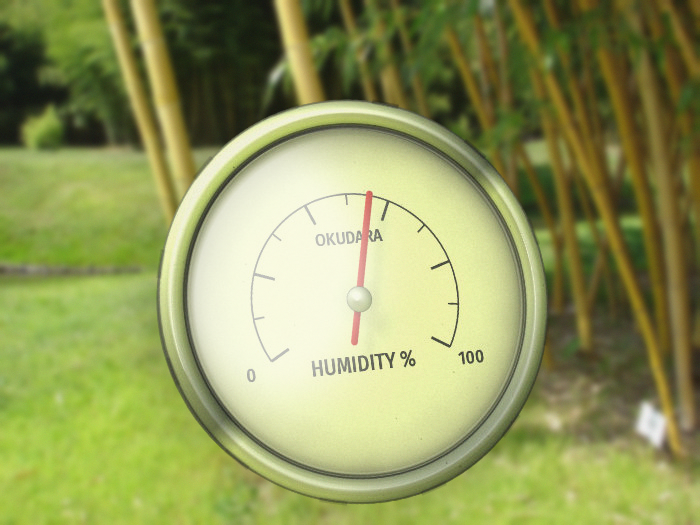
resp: 55,%
